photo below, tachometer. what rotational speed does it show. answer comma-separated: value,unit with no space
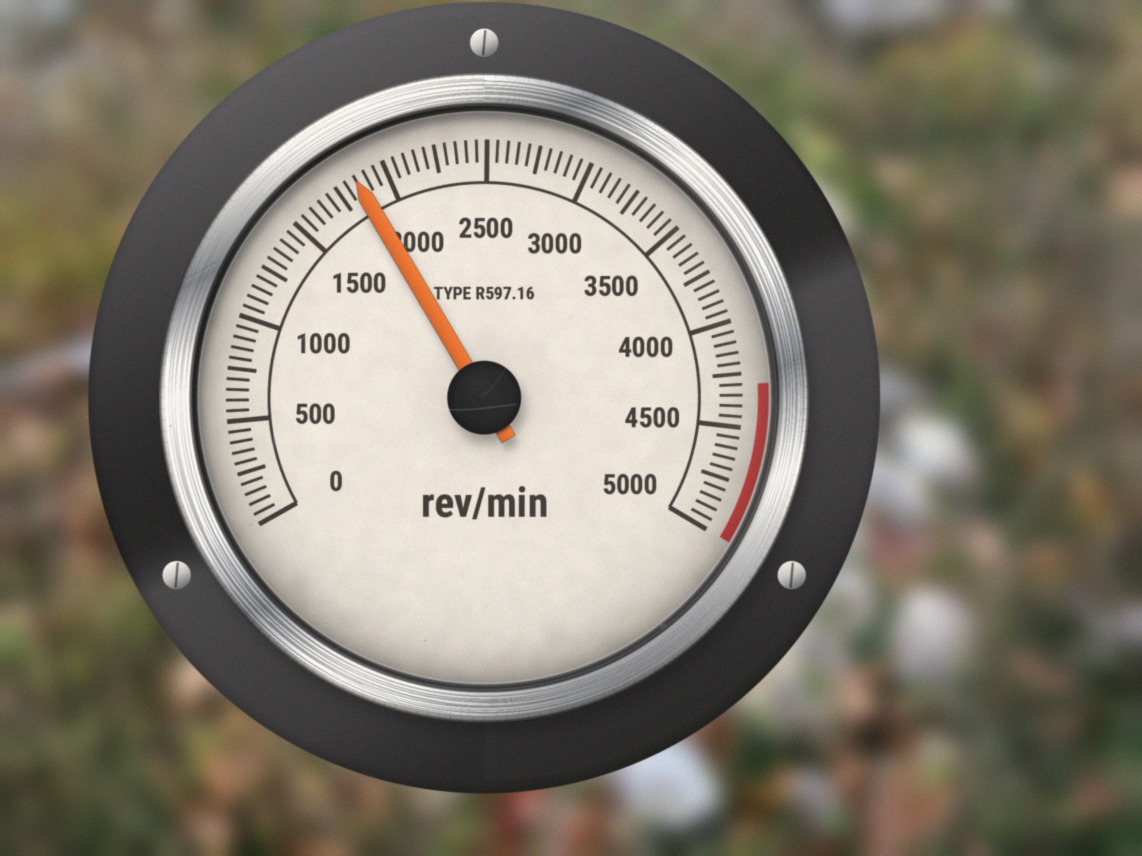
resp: 1850,rpm
